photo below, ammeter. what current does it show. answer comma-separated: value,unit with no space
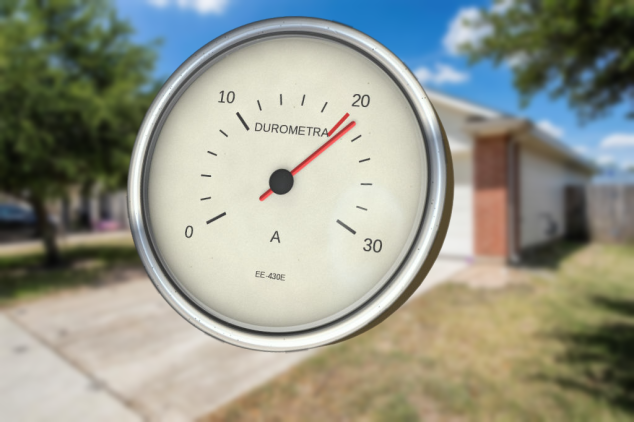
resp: 21,A
